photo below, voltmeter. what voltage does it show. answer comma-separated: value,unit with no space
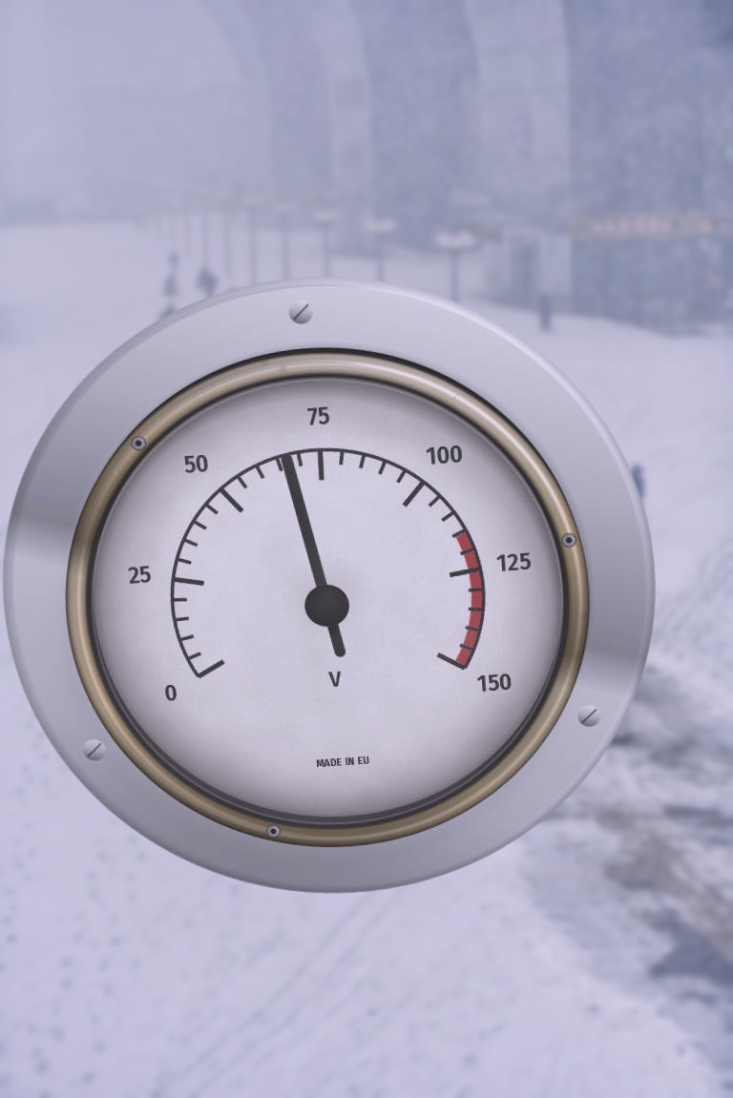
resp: 67.5,V
